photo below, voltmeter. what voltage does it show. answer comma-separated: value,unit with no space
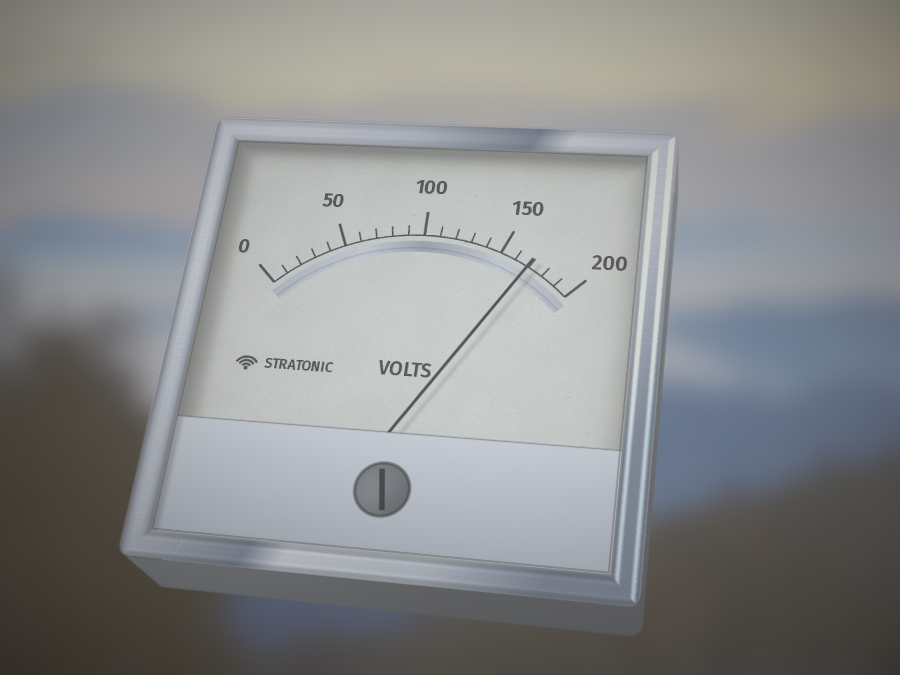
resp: 170,V
